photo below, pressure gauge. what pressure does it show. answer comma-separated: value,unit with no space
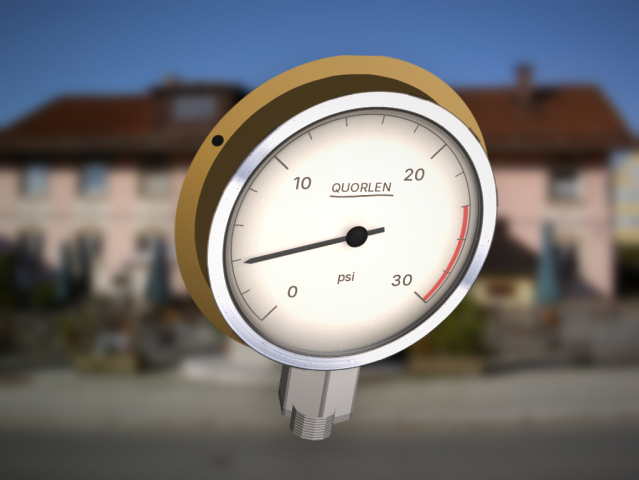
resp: 4,psi
